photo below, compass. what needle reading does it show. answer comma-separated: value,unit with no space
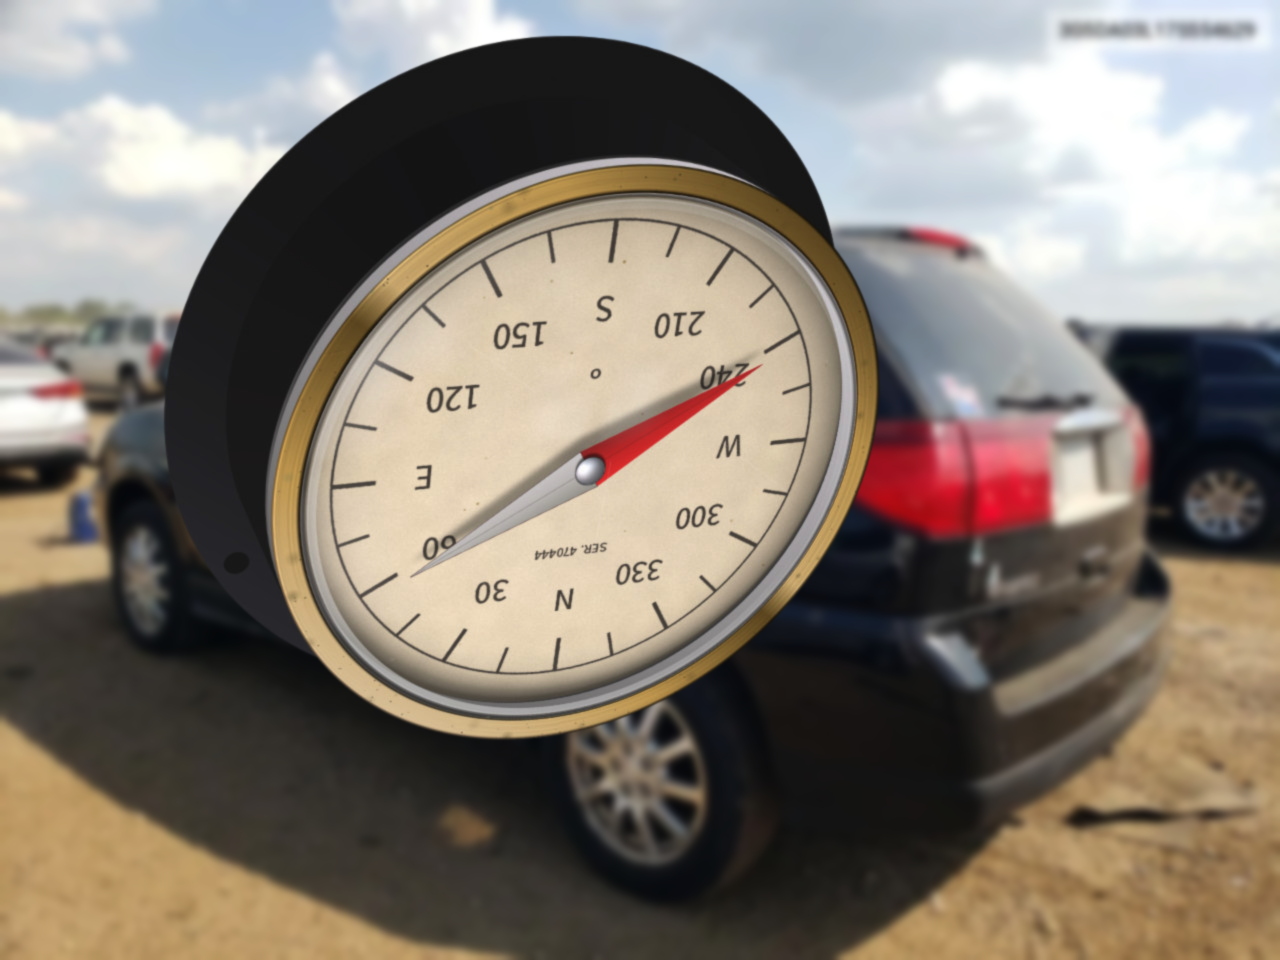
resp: 240,°
